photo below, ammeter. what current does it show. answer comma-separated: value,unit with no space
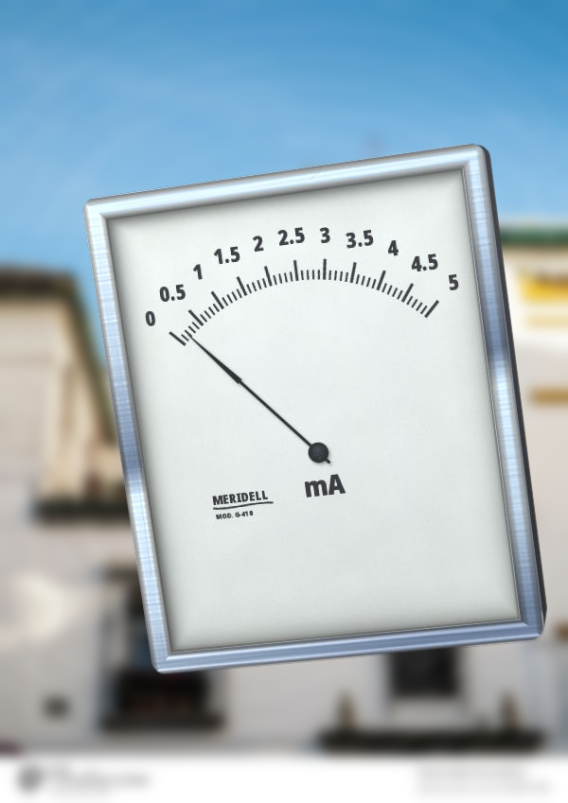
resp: 0.2,mA
